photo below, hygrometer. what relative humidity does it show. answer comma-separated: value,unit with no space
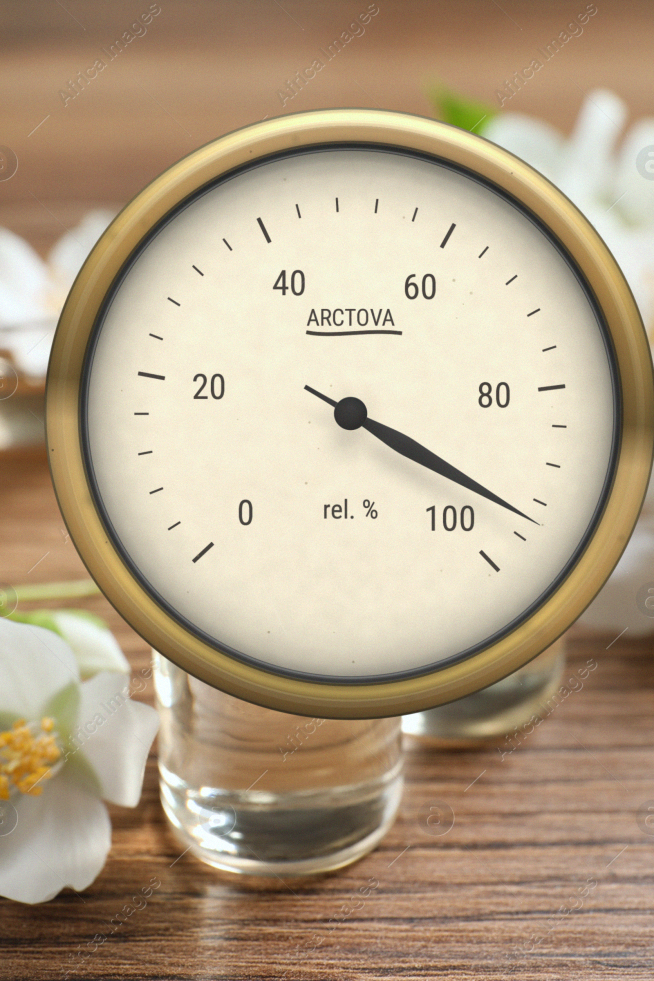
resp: 94,%
